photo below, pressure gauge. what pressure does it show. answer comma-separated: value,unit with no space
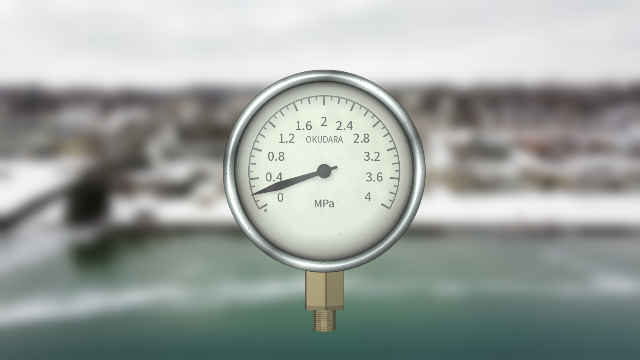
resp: 0.2,MPa
